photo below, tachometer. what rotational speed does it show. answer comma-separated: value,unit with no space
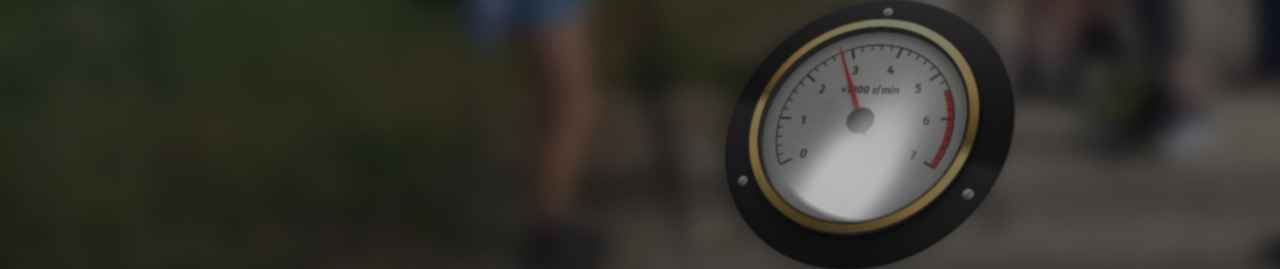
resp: 2800,rpm
